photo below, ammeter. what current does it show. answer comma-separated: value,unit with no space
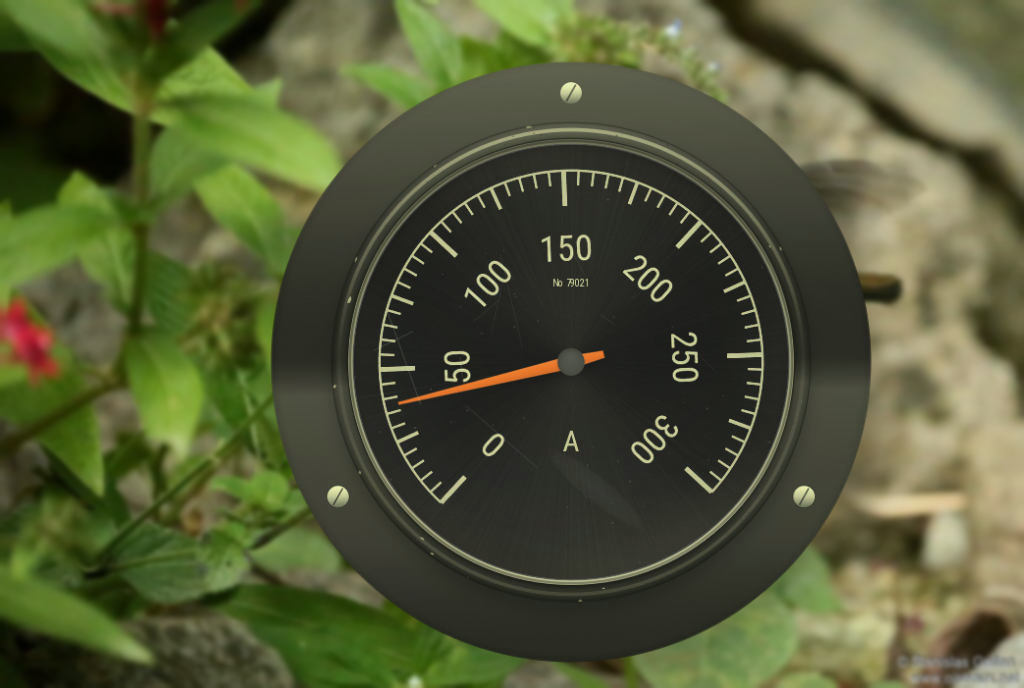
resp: 37.5,A
